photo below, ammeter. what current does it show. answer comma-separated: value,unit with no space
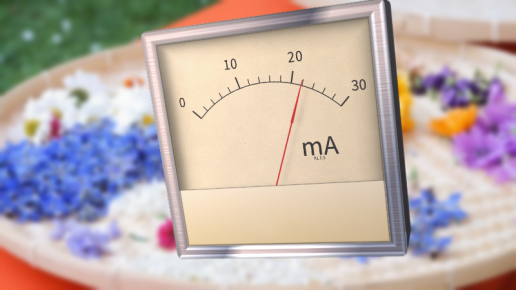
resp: 22,mA
